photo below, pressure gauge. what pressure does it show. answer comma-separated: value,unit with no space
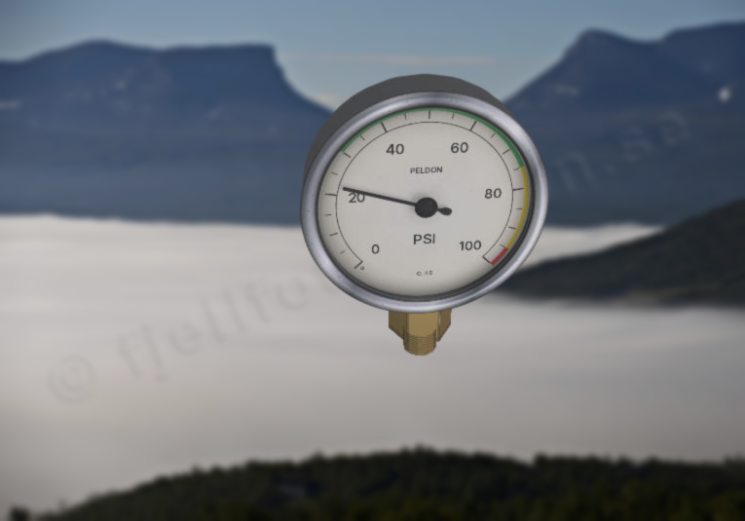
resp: 22.5,psi
